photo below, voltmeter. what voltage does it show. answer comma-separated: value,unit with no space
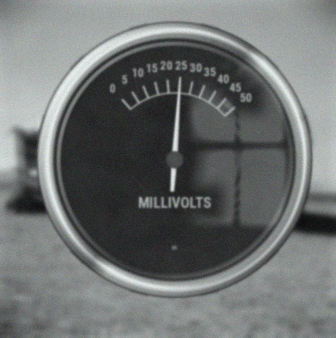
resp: 25,mV
